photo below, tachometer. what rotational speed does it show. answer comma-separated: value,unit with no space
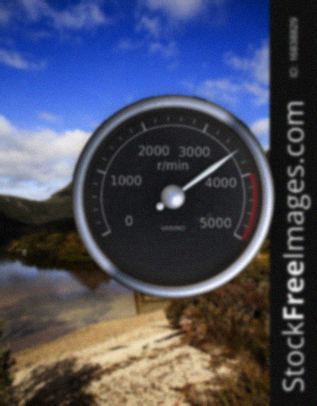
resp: 3600,rpm
